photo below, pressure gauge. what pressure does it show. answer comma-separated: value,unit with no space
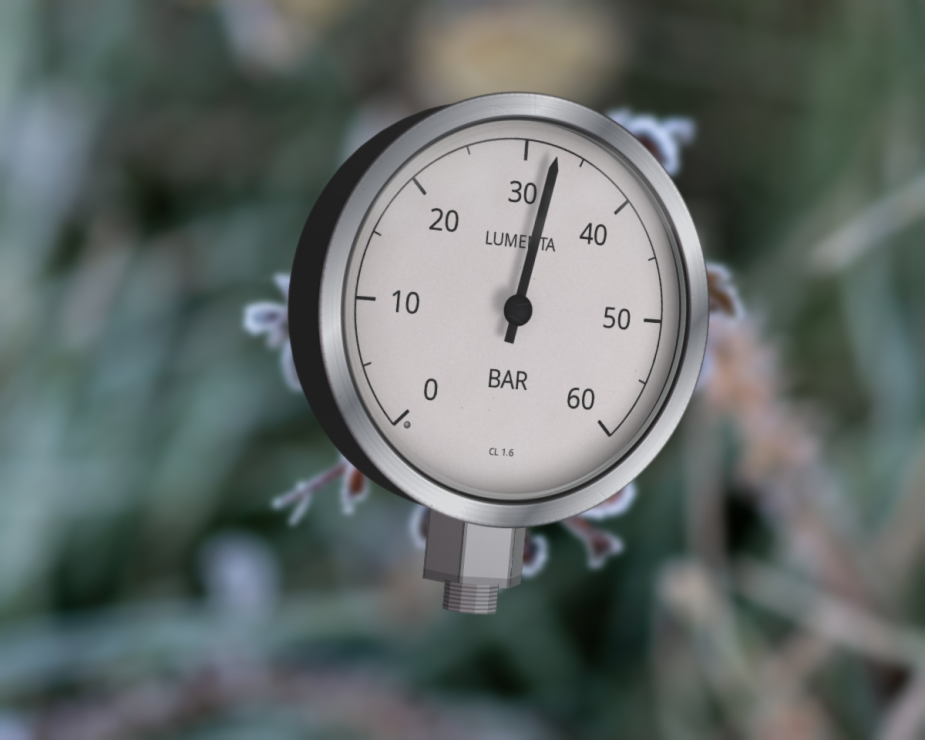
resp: 32.5,bar
